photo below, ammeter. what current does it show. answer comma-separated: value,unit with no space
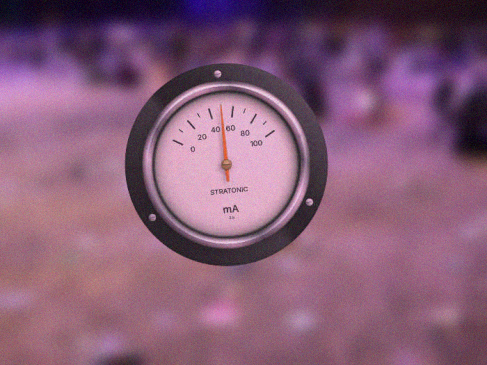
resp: 50,mA
